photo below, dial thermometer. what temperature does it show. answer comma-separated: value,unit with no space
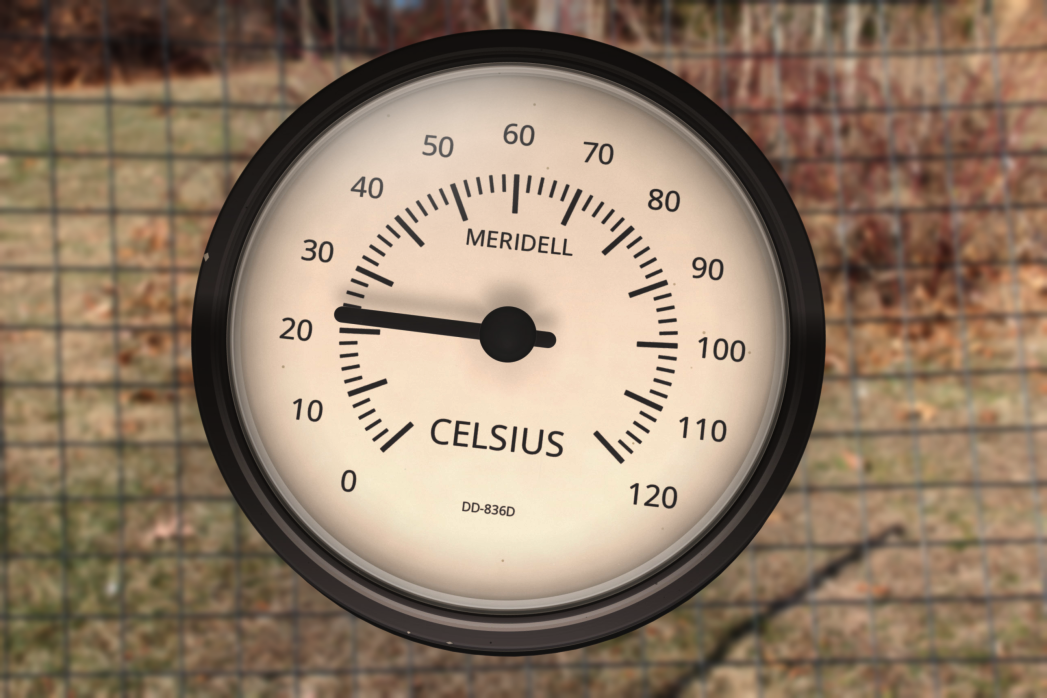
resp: 22,°C
